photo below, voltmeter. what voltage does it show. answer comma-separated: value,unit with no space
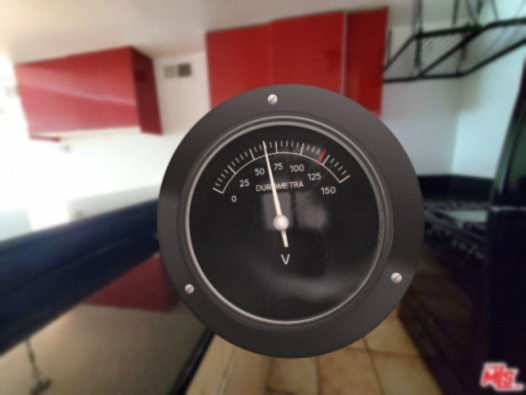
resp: 65,V
